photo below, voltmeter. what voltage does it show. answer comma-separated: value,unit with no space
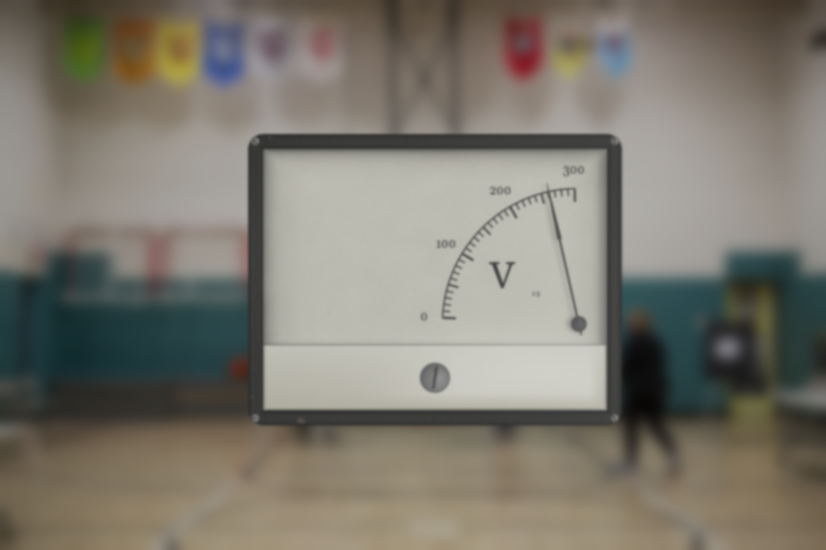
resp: 260,V
